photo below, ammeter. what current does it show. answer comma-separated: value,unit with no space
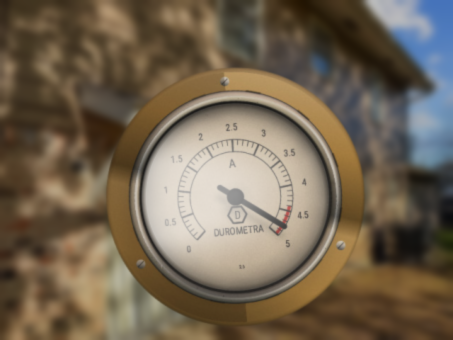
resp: 4.8,A
